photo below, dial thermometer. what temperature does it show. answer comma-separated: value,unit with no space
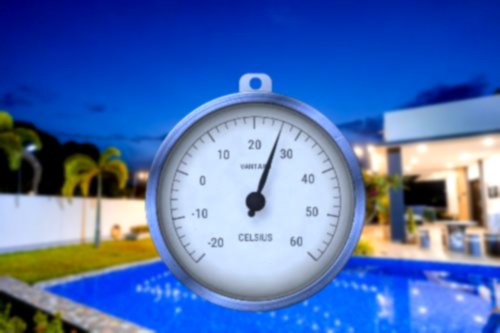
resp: 26,°C
